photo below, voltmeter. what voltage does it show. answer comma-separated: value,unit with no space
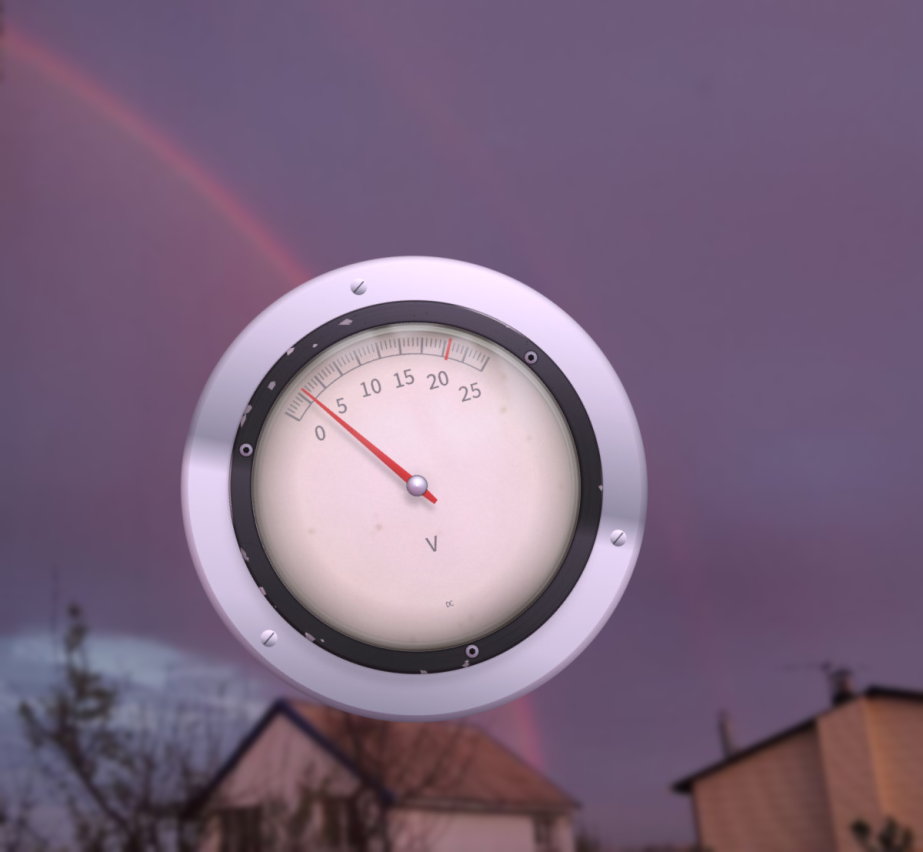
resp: 3,V
